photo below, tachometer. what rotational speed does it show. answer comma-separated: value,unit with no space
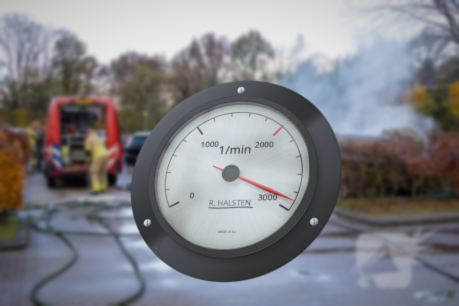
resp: 2900,rpm
